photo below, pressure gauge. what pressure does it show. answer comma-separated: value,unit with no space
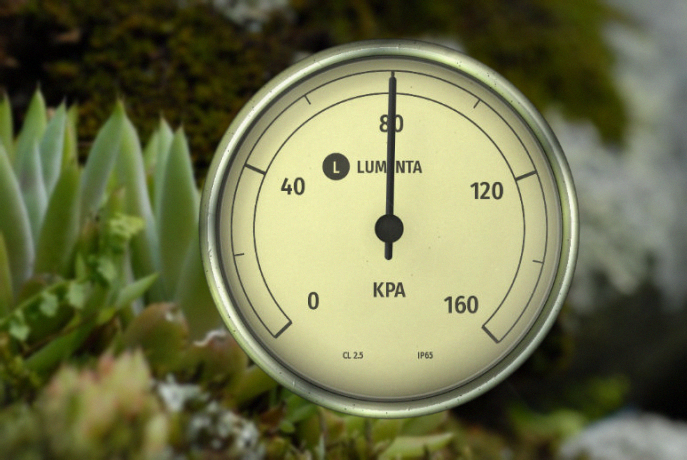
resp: 80,kPa
